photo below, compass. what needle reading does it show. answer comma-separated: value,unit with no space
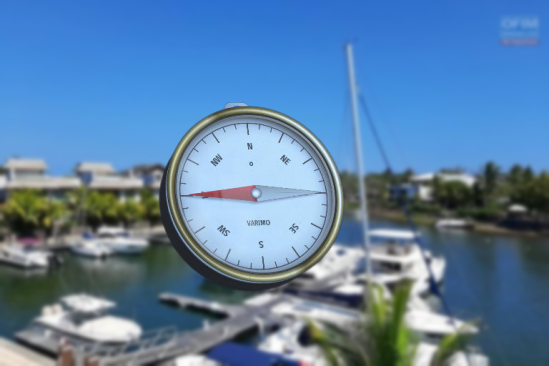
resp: 270,°
